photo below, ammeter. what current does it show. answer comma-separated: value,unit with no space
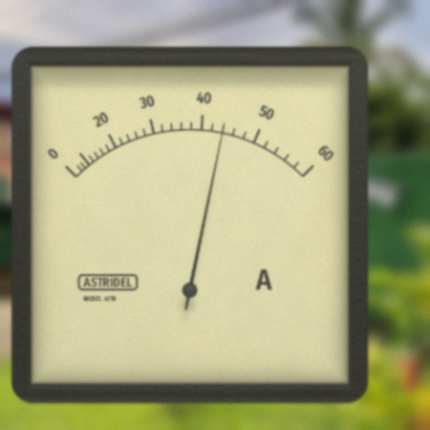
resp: 44,A
